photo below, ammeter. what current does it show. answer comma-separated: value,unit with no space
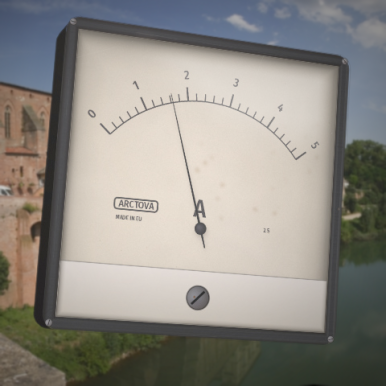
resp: 1.6,A
